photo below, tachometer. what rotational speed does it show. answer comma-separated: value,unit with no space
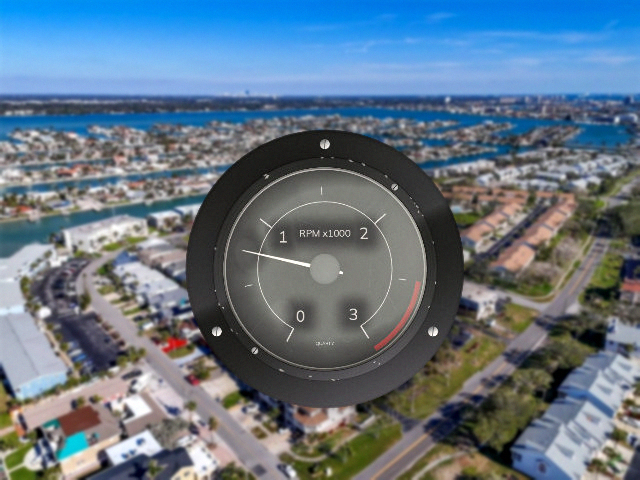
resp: 750,rpm
